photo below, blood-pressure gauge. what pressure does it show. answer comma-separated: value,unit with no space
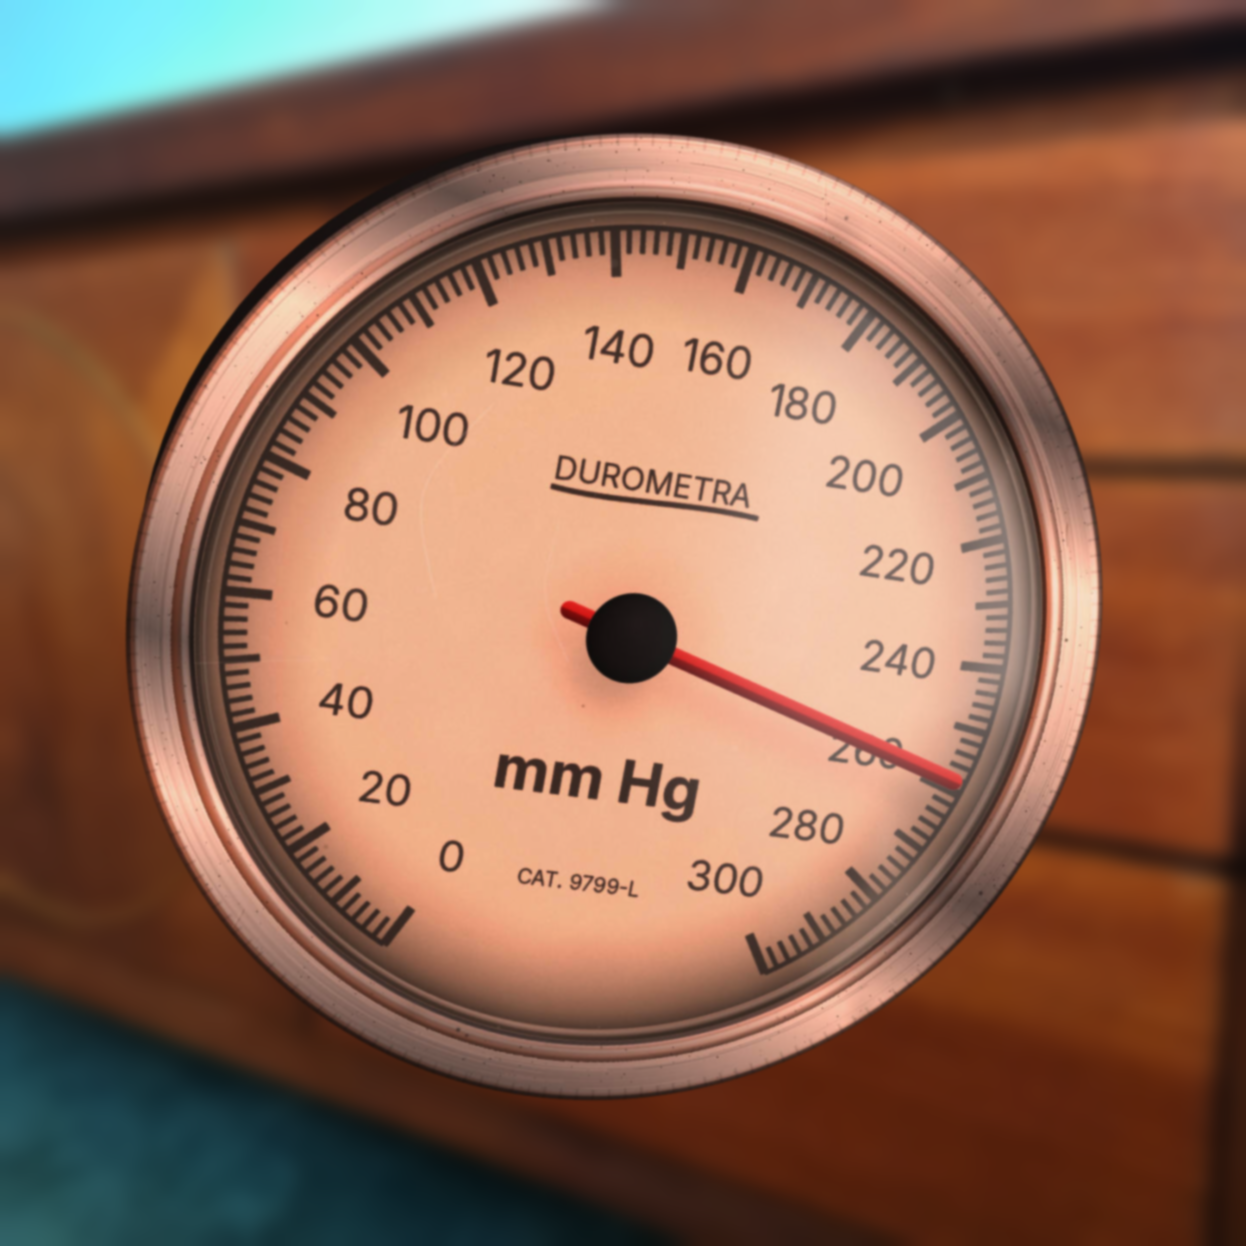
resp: 258,mmHg
